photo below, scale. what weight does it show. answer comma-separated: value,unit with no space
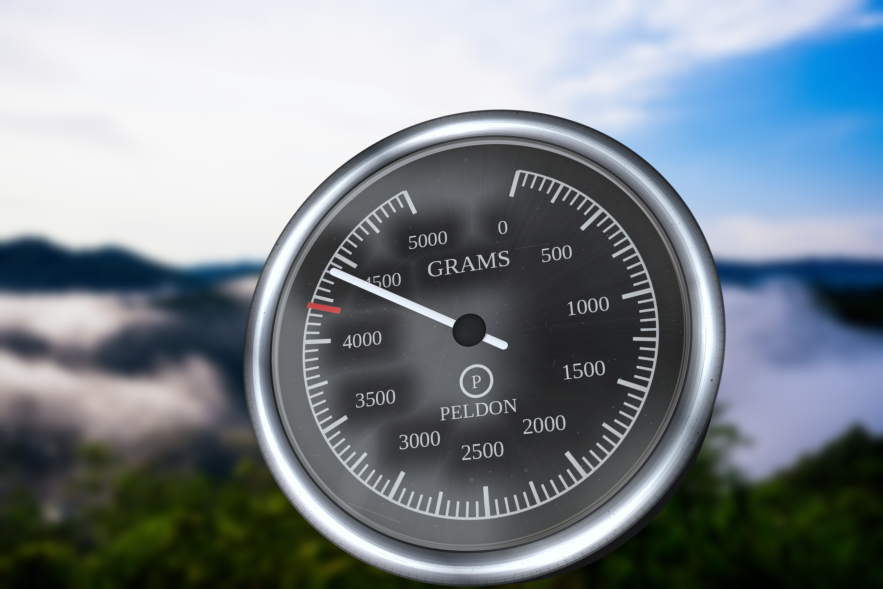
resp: 4400,g
